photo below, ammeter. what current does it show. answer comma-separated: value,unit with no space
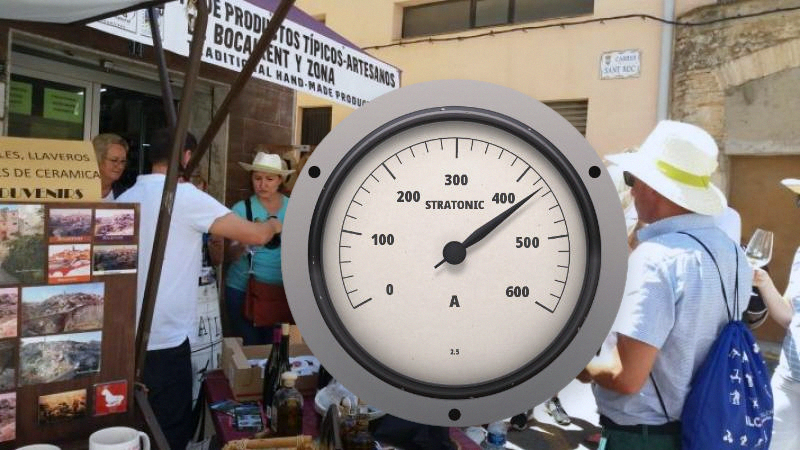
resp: 430,A
